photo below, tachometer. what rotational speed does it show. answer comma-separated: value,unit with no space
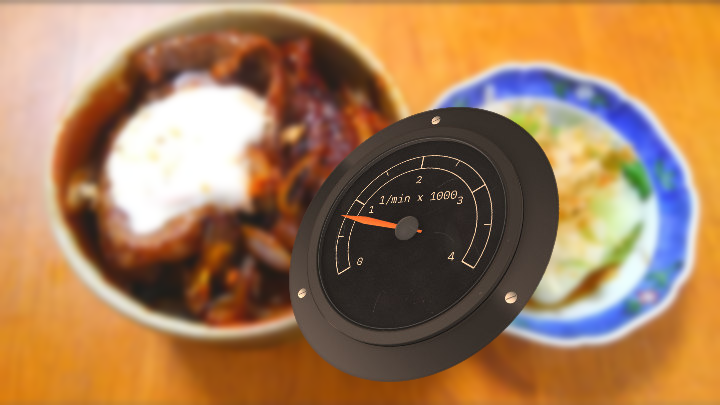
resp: 750,rpm
